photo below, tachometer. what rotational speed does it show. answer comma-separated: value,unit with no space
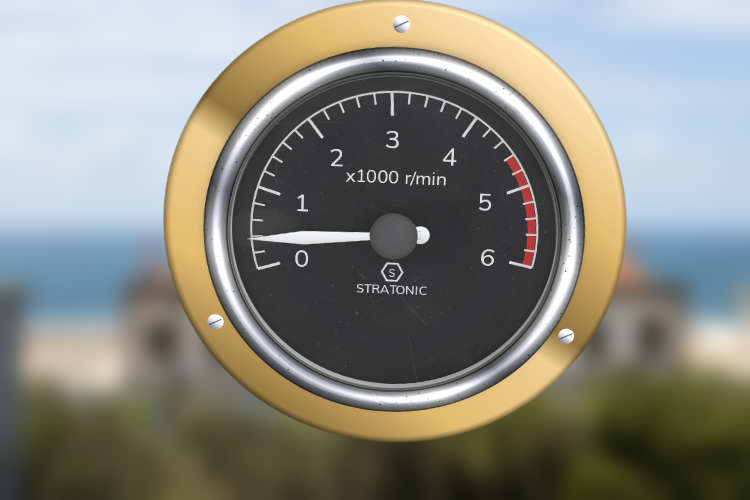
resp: 400,rpm
